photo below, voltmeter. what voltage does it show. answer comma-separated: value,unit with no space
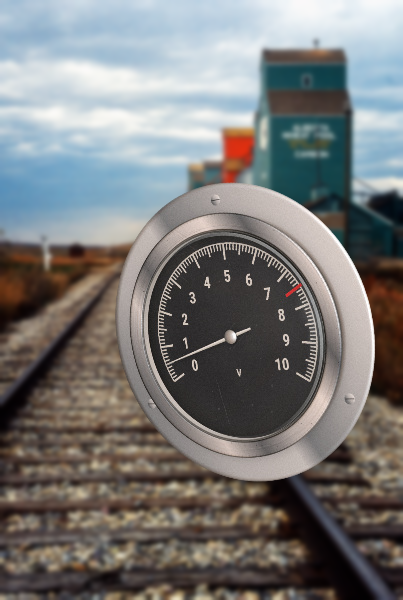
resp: 0.5,V
